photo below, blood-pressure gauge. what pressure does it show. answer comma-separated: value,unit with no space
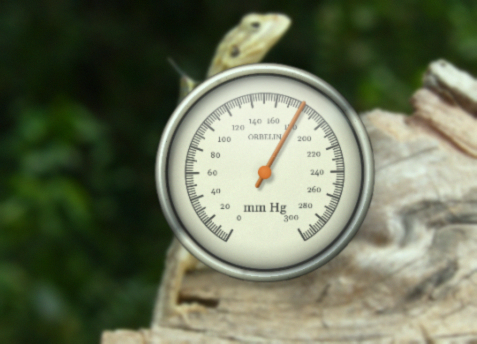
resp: 180,mmHg
